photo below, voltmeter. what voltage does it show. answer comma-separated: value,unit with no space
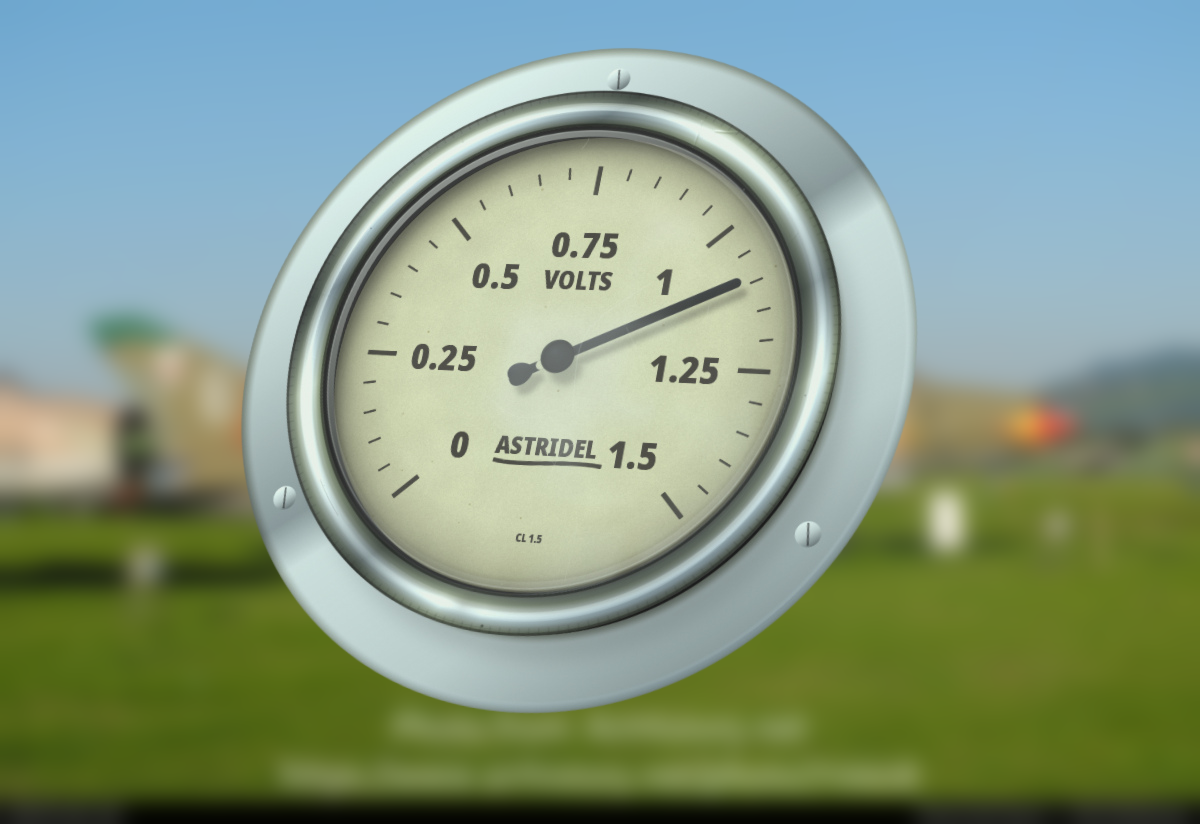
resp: 1.1,V
